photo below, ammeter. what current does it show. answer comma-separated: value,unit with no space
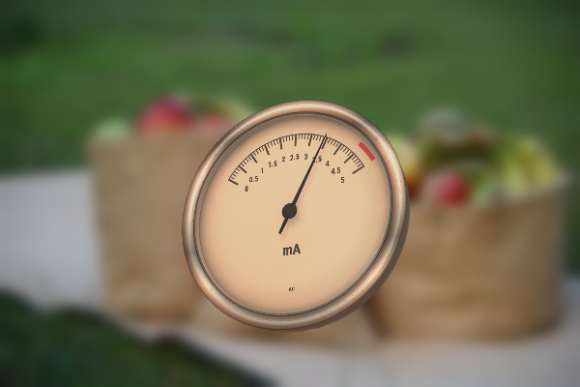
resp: 3.5,mA
